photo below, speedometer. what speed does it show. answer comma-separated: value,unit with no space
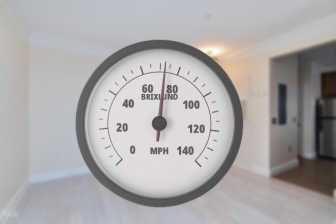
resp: 72.5,mph
